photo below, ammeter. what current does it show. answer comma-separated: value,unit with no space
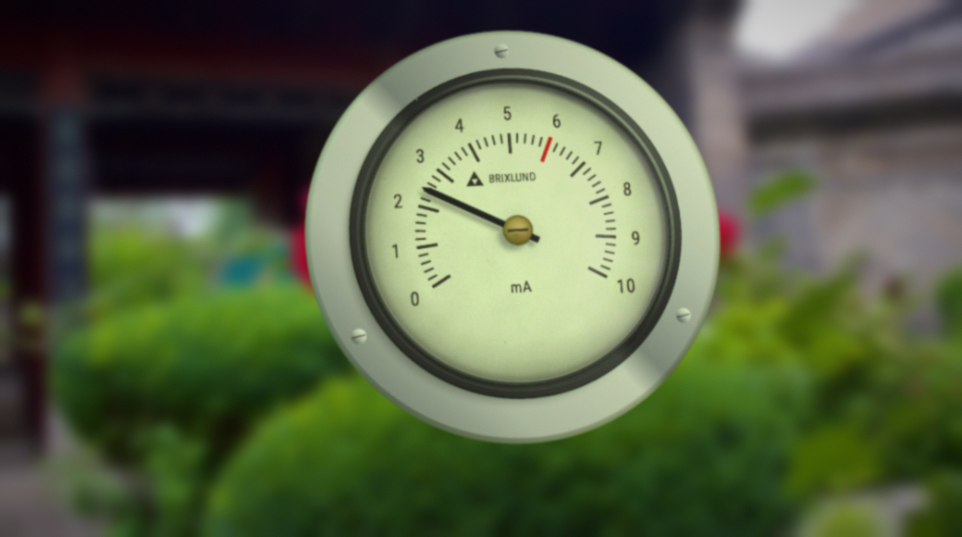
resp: 2.4,mA
